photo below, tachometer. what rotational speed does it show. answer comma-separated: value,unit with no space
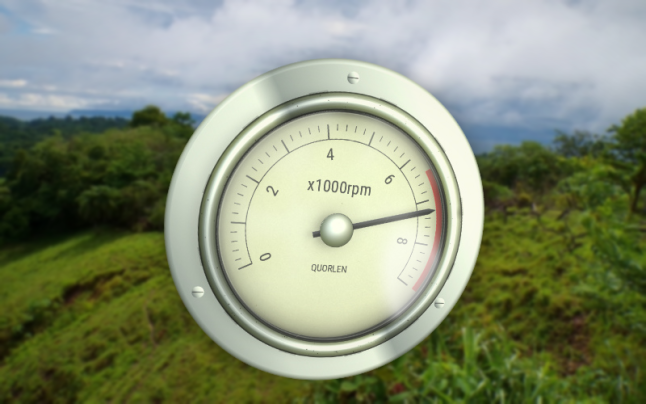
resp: 7200,rpm
